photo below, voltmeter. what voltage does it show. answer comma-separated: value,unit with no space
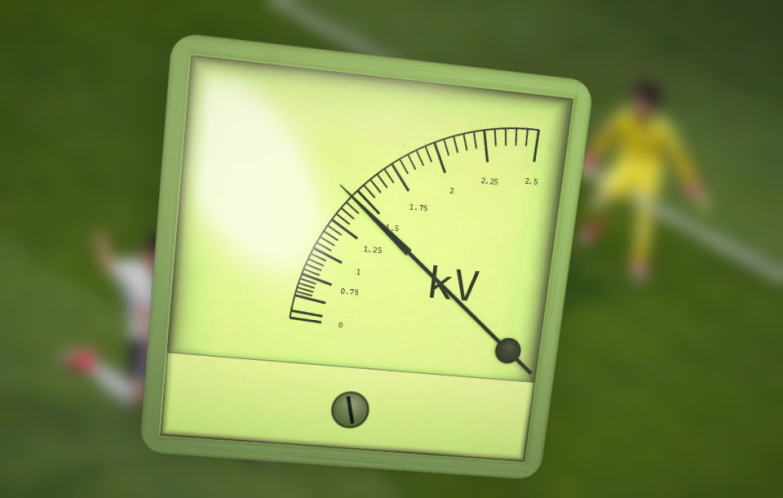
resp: 1.45,kV
